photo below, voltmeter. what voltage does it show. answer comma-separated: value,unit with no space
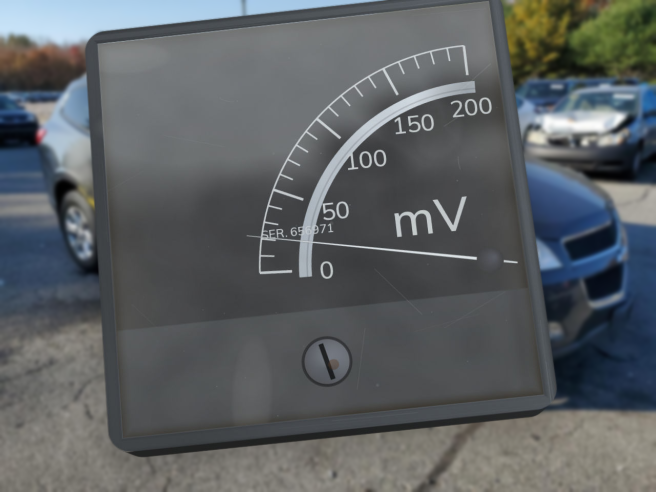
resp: 20,mV
